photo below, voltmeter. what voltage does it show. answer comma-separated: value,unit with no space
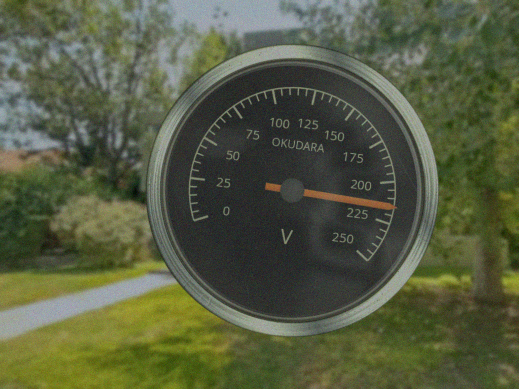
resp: 215,V
